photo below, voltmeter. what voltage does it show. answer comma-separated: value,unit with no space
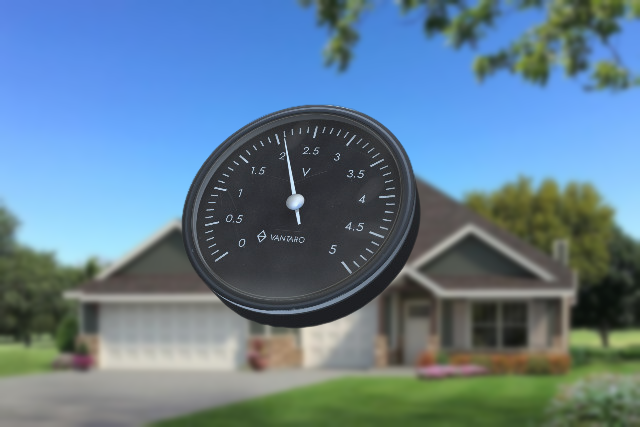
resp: 2.1,V
